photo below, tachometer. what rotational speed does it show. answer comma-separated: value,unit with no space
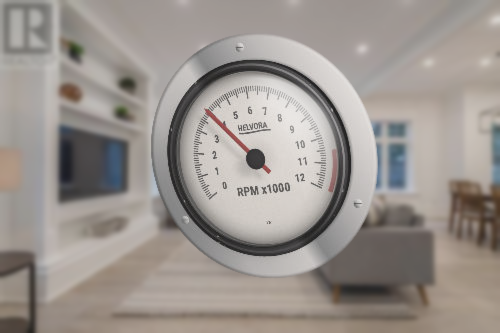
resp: 4000,rpm
